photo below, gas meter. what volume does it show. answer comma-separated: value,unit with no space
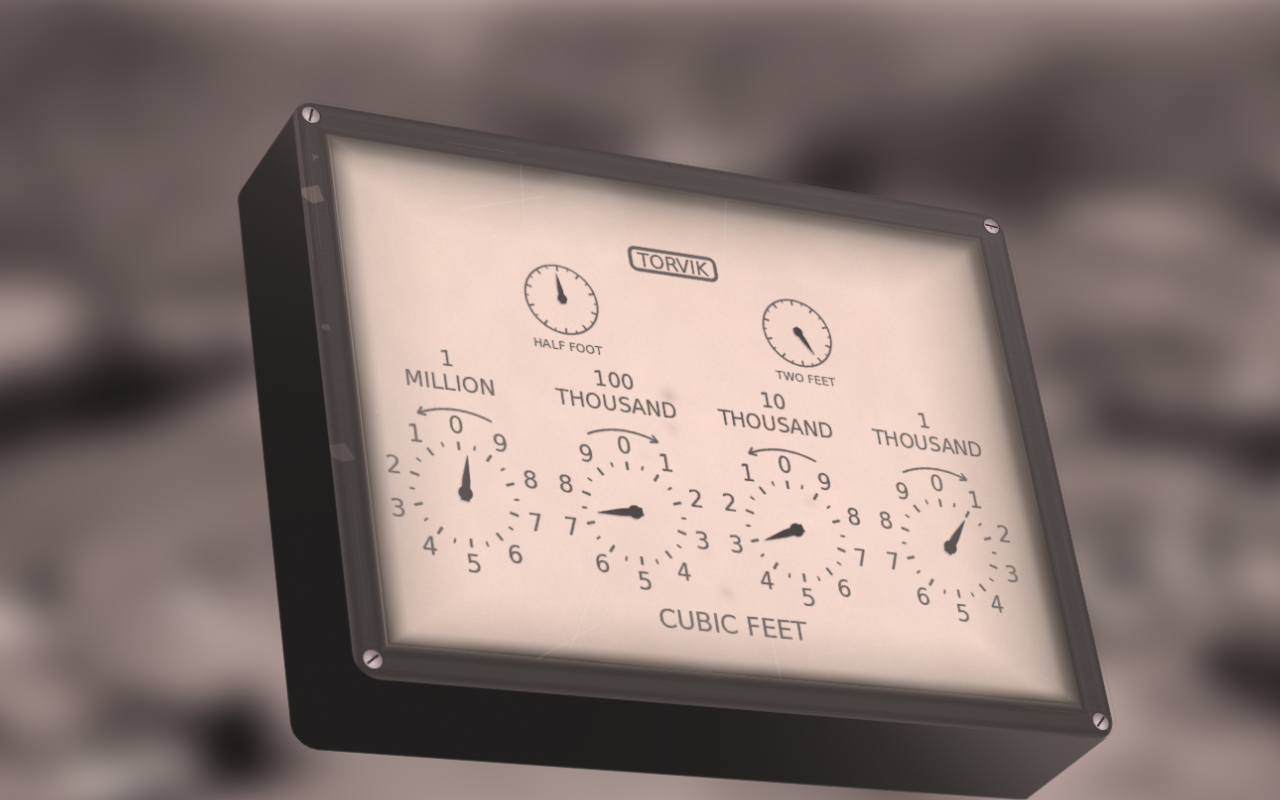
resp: 973100,ft³
